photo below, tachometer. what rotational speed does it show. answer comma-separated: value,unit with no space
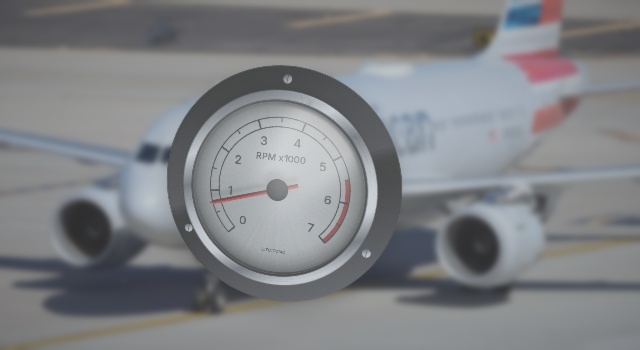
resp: 750,rpm
